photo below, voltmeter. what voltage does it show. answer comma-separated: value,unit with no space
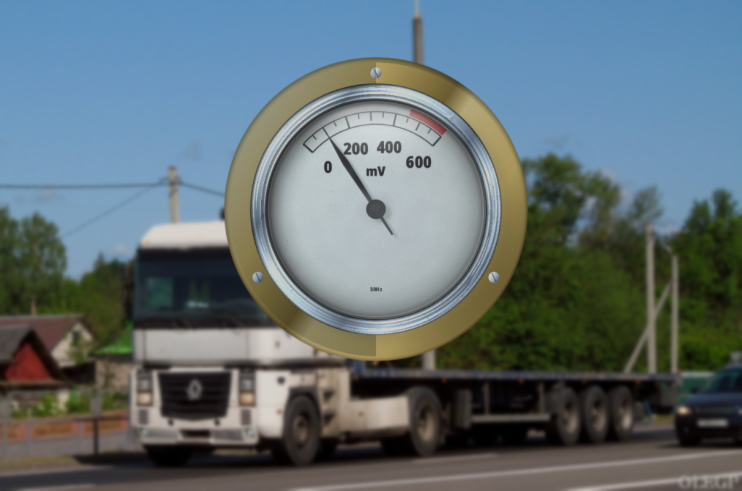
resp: 100,mV
